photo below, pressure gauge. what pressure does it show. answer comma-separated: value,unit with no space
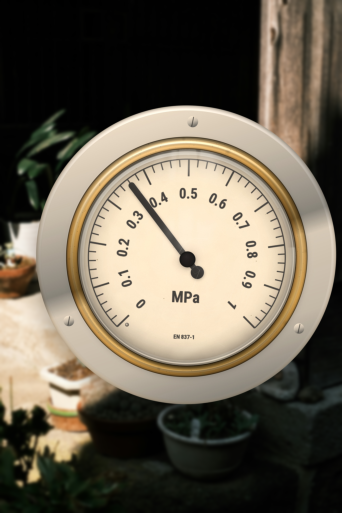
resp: 0.36,MPa
